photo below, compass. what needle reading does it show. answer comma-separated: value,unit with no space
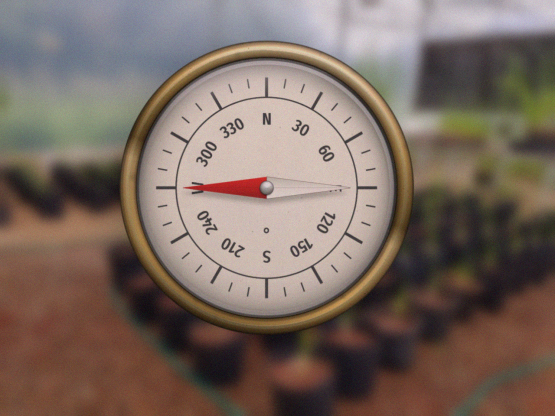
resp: 270,°
